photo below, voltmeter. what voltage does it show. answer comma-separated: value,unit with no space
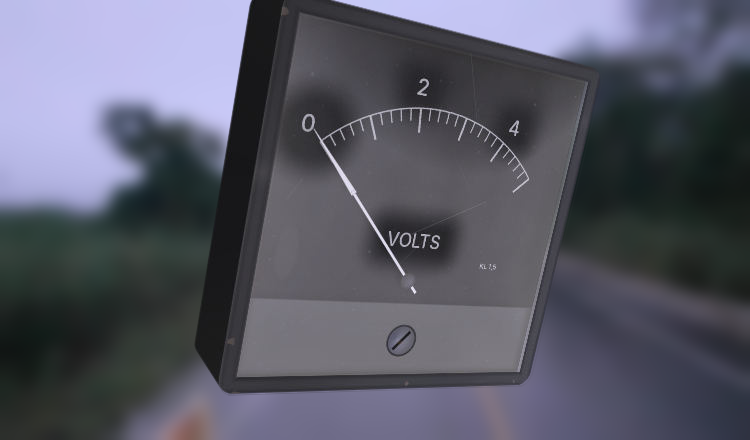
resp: 0,V
